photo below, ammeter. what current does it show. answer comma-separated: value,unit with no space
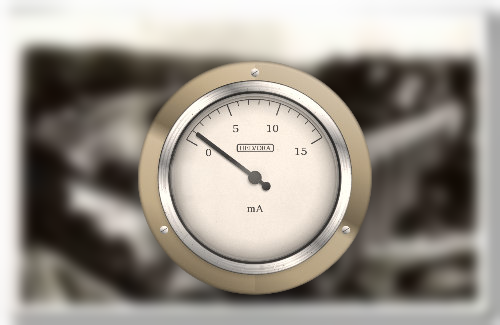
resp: 1,mA
